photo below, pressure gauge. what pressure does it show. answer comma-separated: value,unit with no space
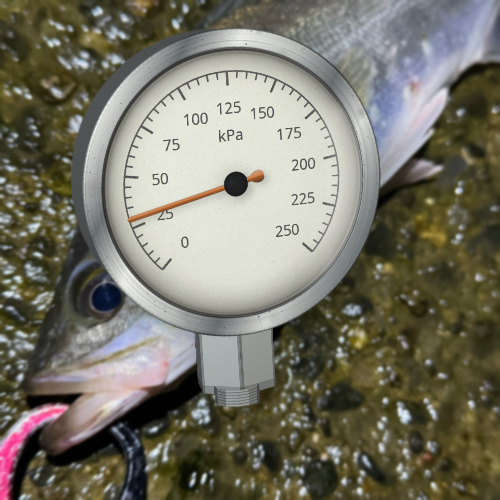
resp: 30,kPa
